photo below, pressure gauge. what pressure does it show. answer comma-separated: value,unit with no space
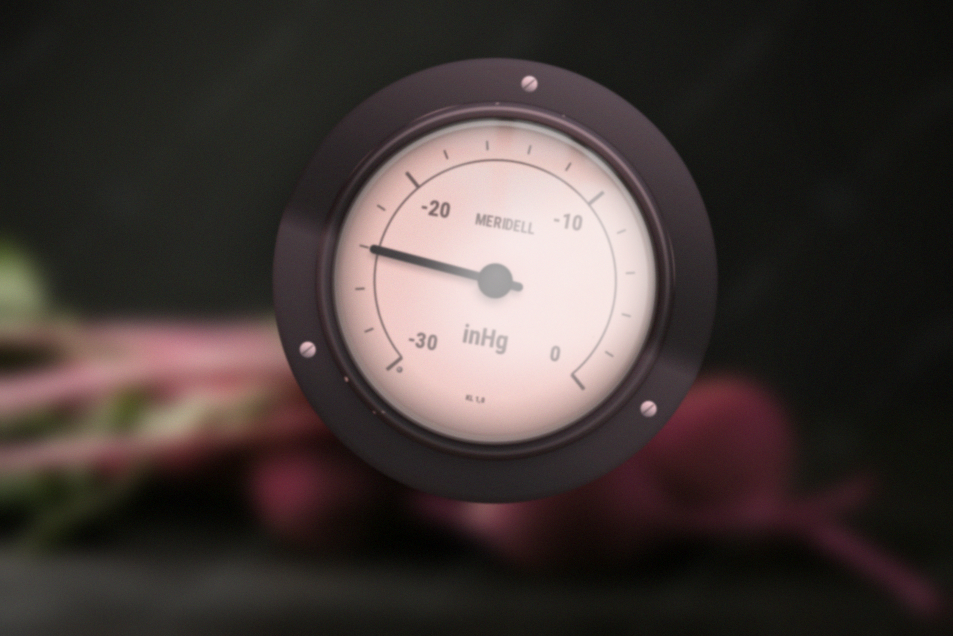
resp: -24,inHg
